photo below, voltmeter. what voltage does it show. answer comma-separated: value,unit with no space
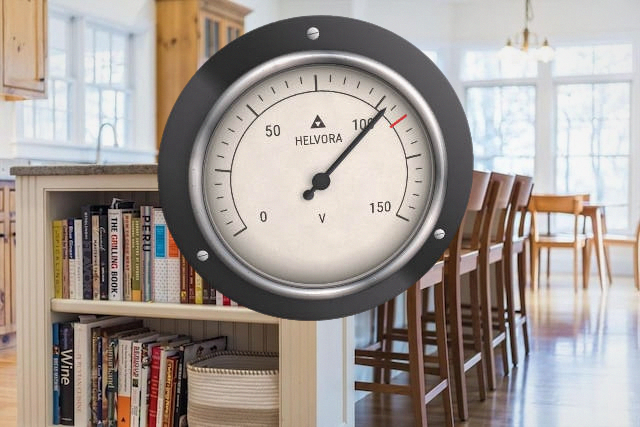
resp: 102.5,V
